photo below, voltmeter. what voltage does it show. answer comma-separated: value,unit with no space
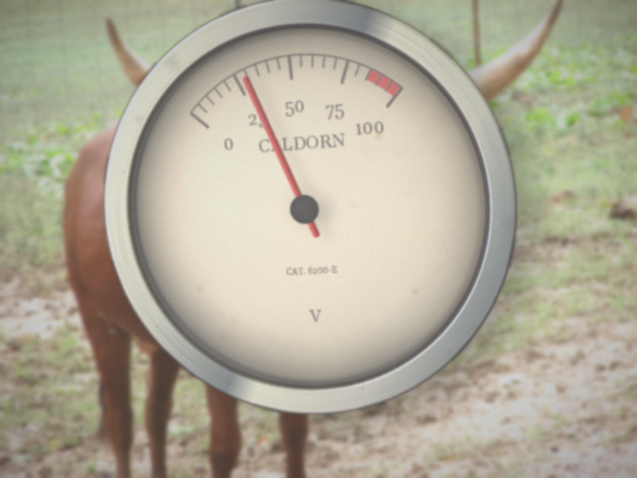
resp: 30,V
